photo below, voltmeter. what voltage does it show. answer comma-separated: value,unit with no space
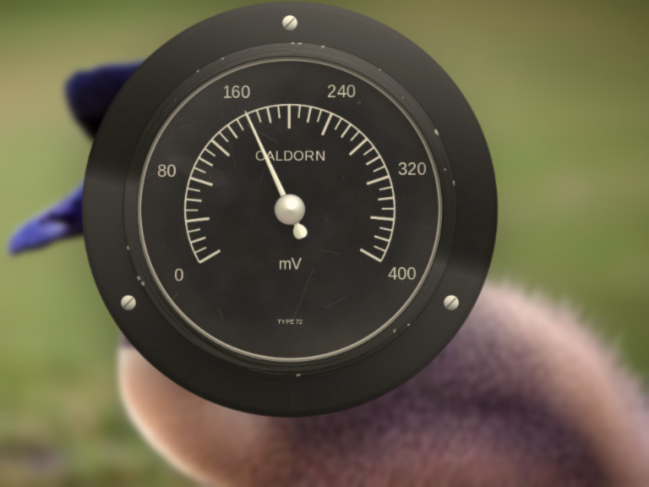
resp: 160,mV
